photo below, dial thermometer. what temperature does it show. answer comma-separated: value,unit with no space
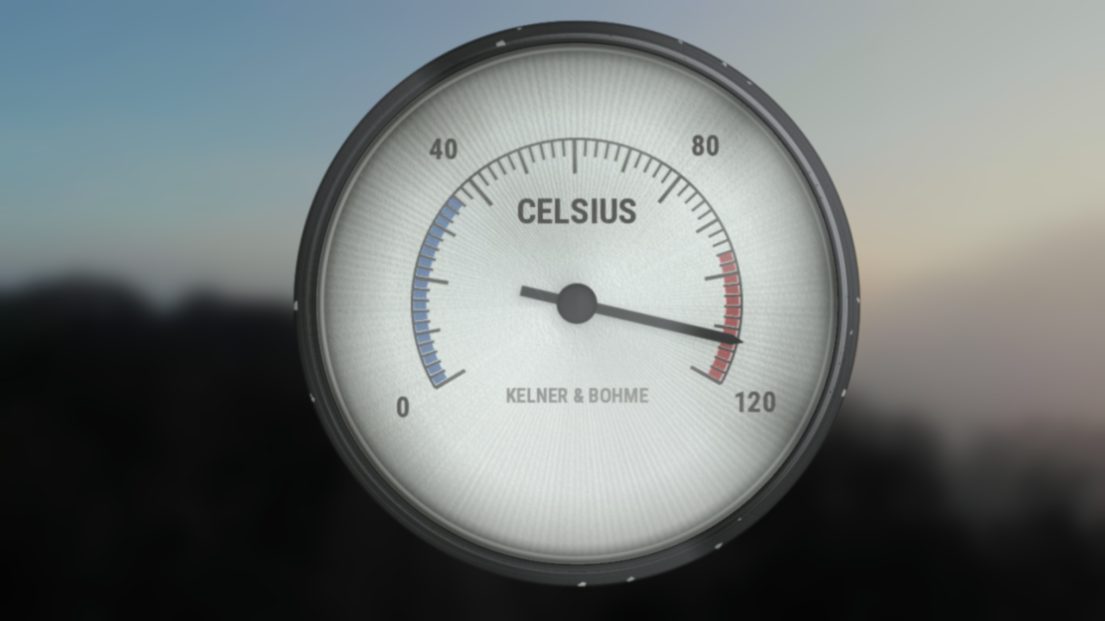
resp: 112,°C
